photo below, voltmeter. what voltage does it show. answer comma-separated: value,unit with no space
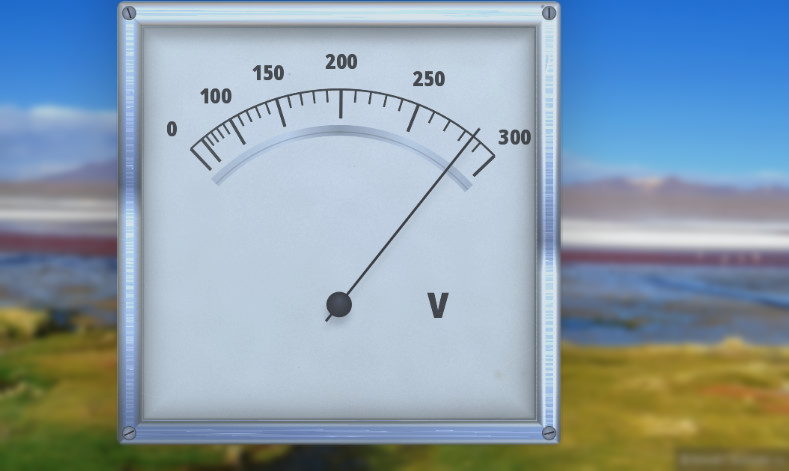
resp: 285,V
